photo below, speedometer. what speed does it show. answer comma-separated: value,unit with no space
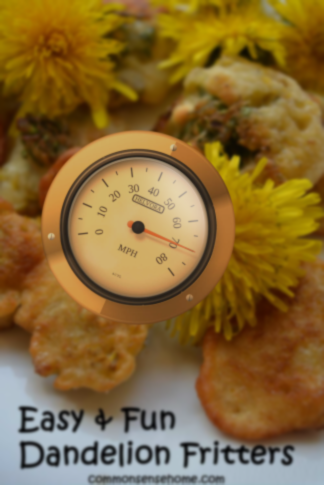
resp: 70,mph
